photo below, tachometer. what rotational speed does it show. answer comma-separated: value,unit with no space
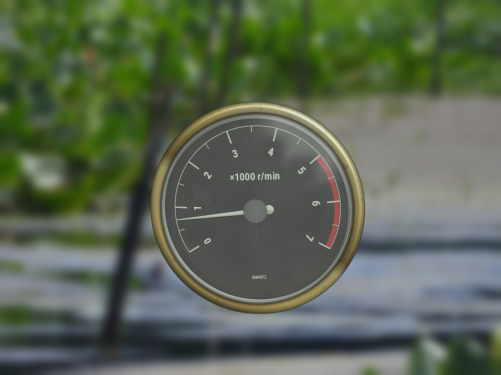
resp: 750,rpm
